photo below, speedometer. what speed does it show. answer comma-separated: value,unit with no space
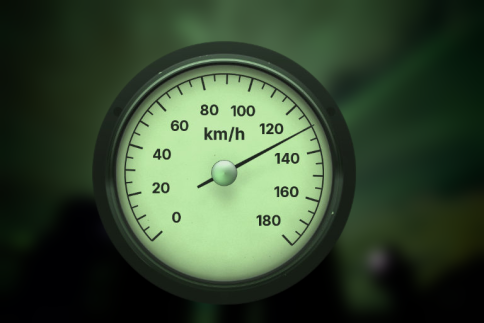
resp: 130,km/h
